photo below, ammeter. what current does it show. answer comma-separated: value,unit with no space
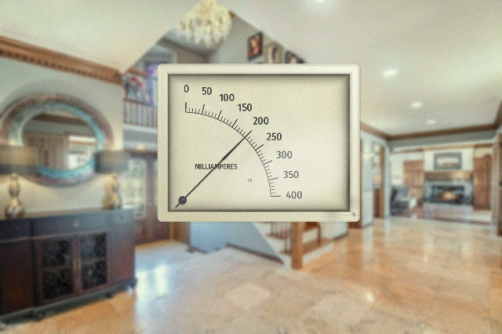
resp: 200,mA
